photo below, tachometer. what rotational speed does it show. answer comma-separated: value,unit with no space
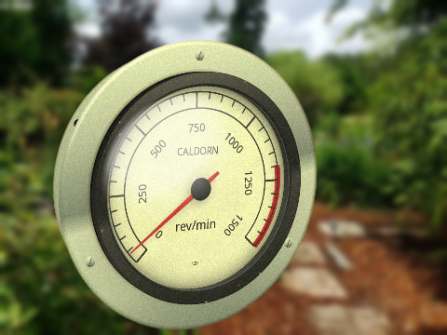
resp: 50,rpm
